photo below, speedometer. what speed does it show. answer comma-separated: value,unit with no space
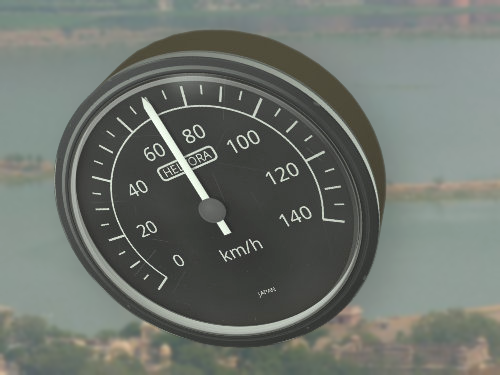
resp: 70,km/h
